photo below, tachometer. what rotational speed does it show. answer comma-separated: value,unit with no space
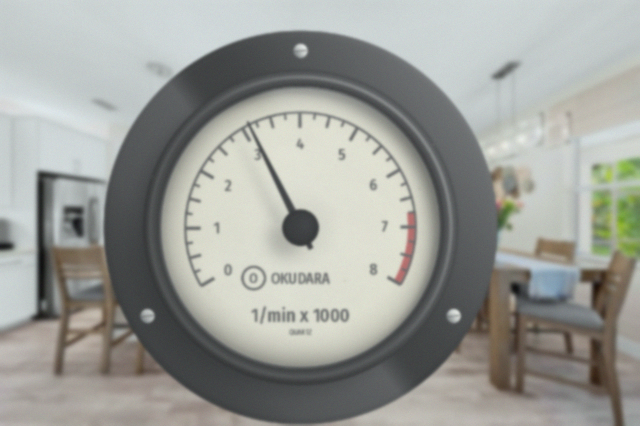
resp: 3125,rpm
